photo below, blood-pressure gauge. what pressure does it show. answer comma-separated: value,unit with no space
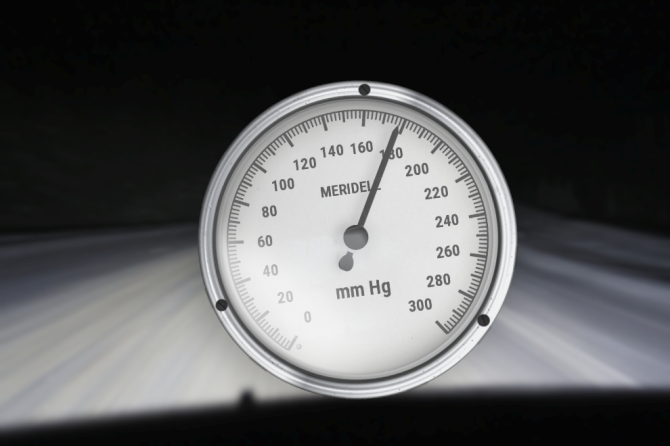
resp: 178,mmHg
